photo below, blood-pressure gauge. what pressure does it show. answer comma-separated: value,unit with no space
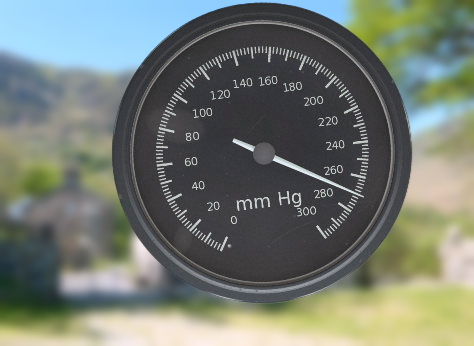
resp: 270,mmHg
